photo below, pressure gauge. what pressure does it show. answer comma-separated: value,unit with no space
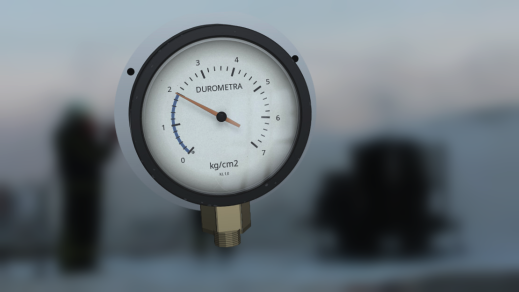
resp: 2,kg/cm²
